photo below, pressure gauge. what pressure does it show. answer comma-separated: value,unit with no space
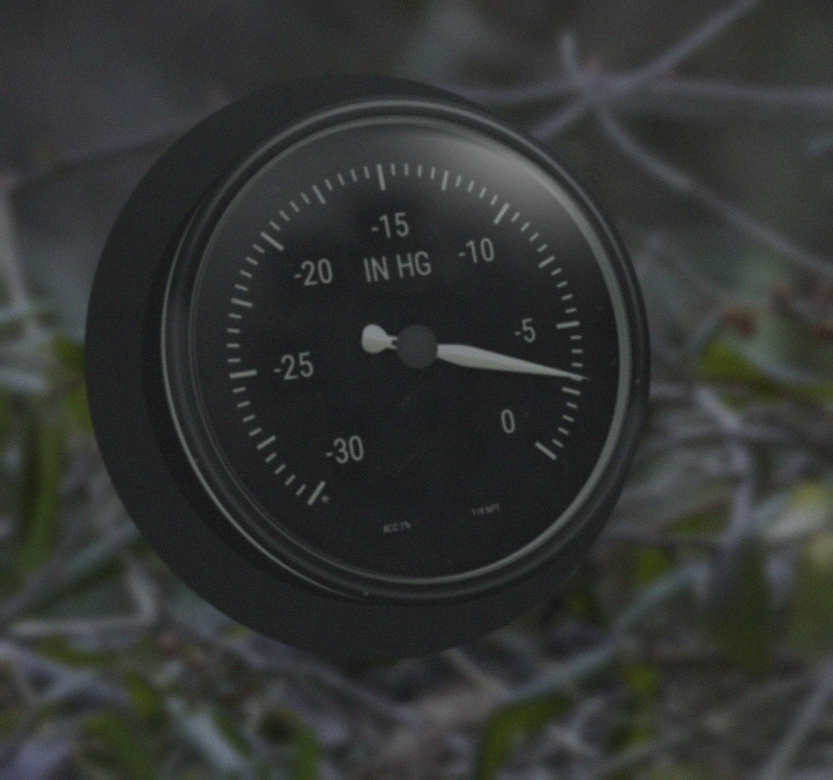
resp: -3,inHg
